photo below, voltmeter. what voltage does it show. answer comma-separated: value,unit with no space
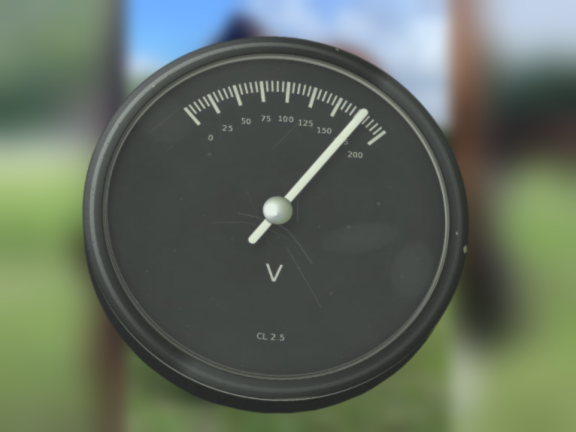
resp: 175,V
